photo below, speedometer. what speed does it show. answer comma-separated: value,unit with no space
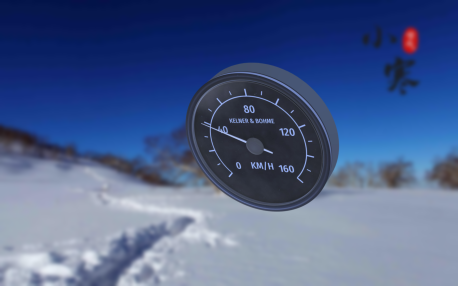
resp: 40,km/h
